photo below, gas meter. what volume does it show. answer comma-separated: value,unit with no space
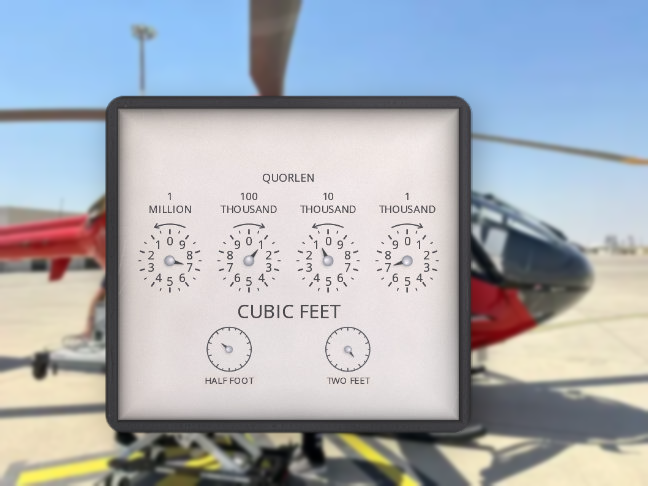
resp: 710700,ft³
